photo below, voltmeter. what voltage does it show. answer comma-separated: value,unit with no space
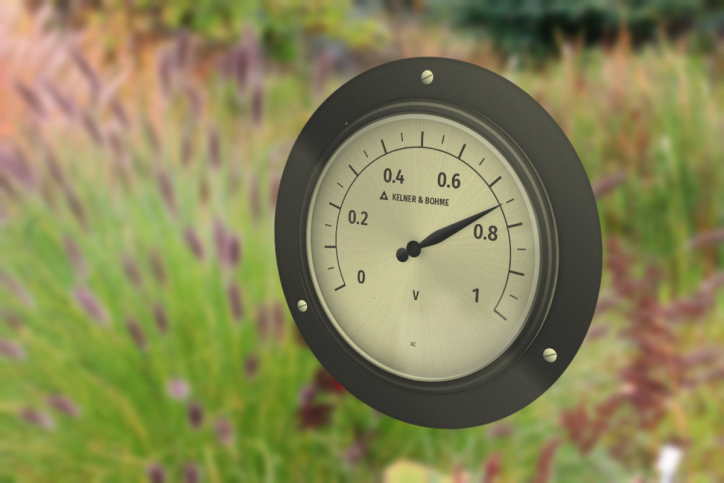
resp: 0.75,V
